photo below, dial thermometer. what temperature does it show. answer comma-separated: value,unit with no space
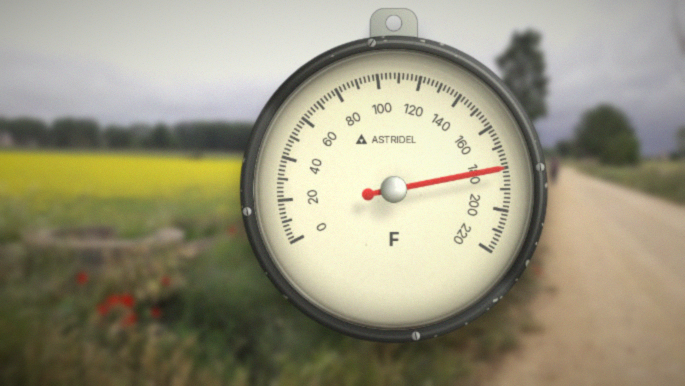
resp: 180,°F
